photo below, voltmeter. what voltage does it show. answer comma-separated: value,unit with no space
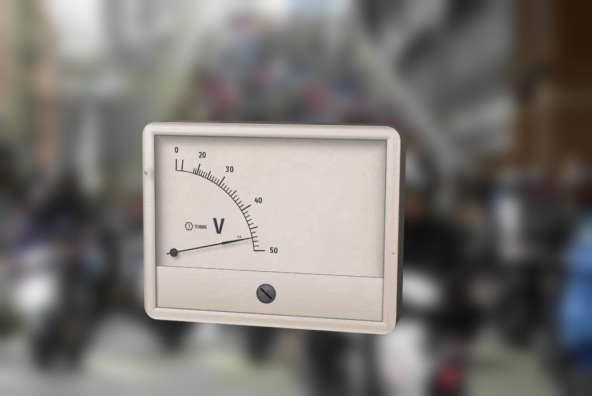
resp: 47,V
